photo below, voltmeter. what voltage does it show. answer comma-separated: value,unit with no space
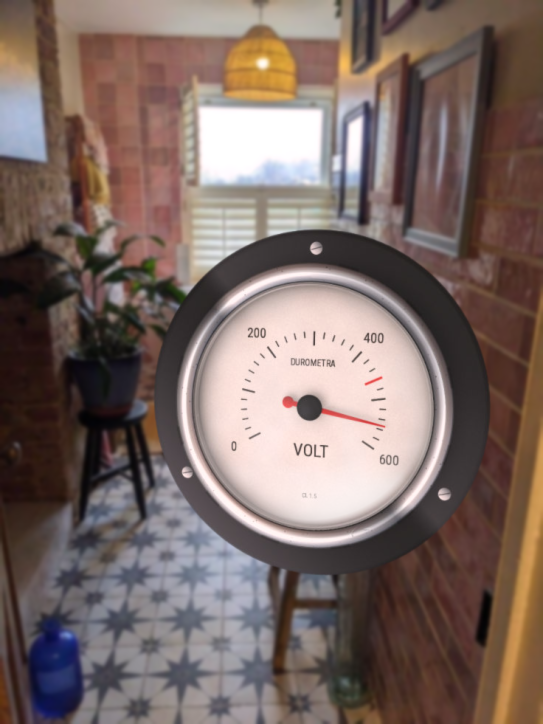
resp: 550,V
